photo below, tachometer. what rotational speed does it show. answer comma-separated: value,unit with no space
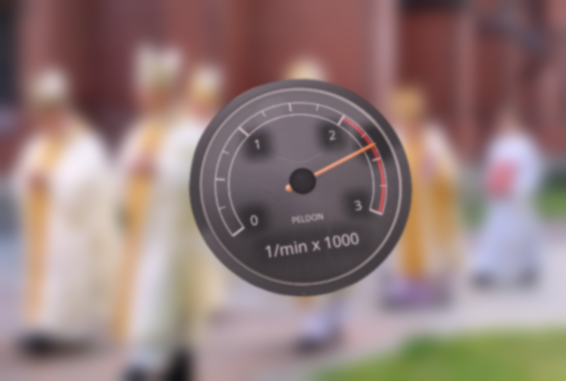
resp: 2375,rpm
